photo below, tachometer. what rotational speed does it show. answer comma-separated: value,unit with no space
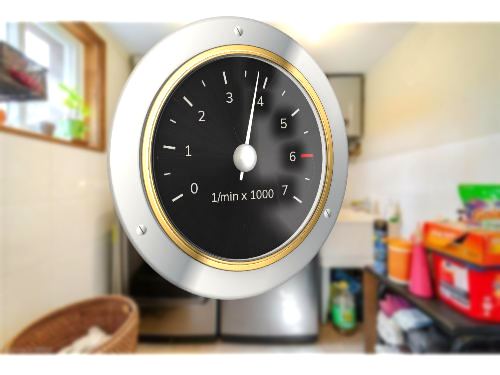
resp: 3750,rpm
